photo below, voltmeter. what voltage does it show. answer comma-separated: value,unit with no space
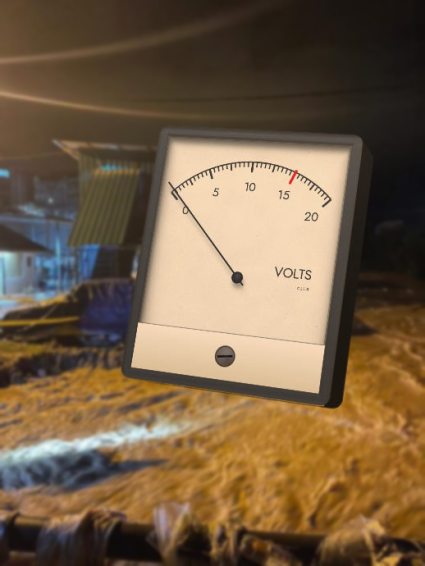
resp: 0.5,V
